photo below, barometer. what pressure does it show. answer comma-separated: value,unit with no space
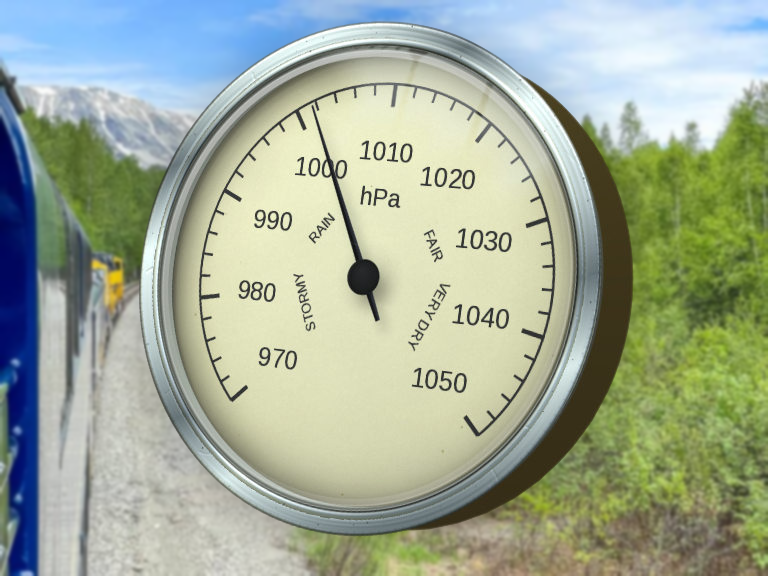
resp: 1002,hPa
